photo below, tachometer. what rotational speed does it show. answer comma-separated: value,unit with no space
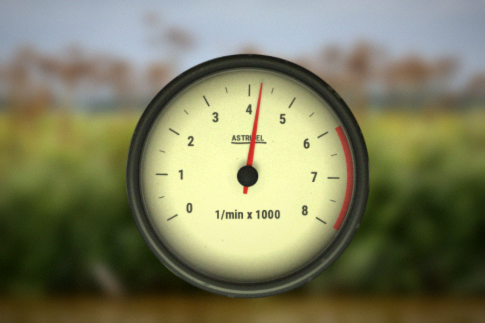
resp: 4250,rpm
